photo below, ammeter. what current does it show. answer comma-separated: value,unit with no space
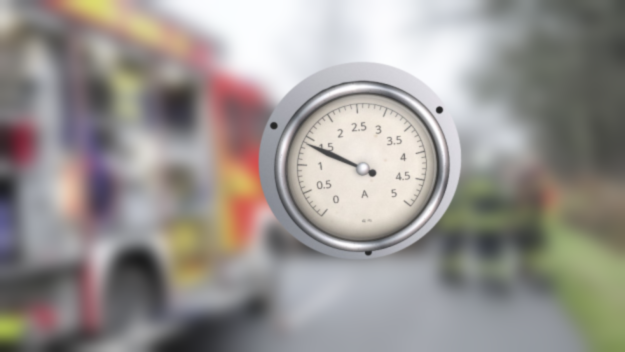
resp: 1.4,A
